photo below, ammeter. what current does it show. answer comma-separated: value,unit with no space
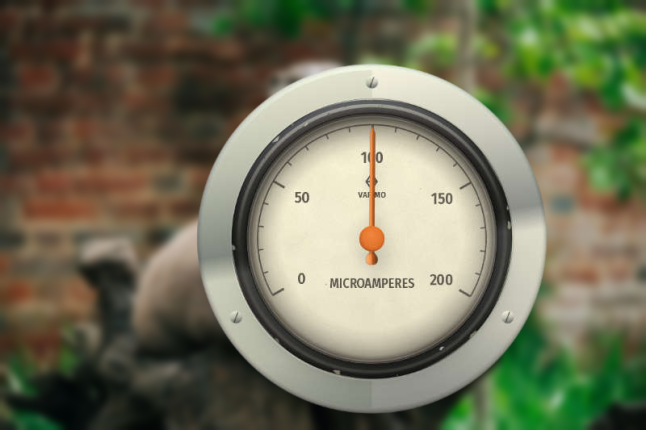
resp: 100,µA
